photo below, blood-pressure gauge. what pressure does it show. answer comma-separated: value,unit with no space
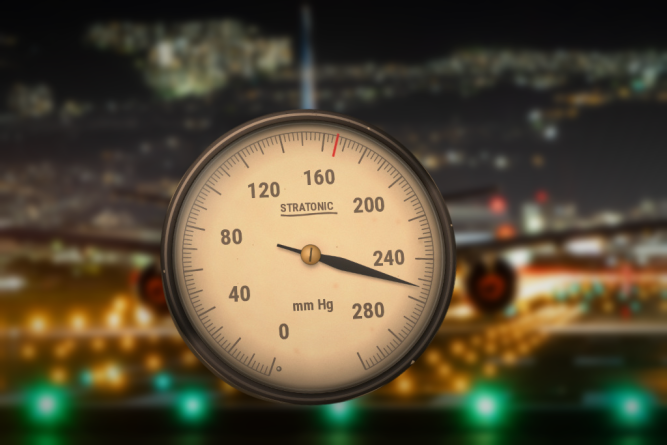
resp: 254,mmHg
